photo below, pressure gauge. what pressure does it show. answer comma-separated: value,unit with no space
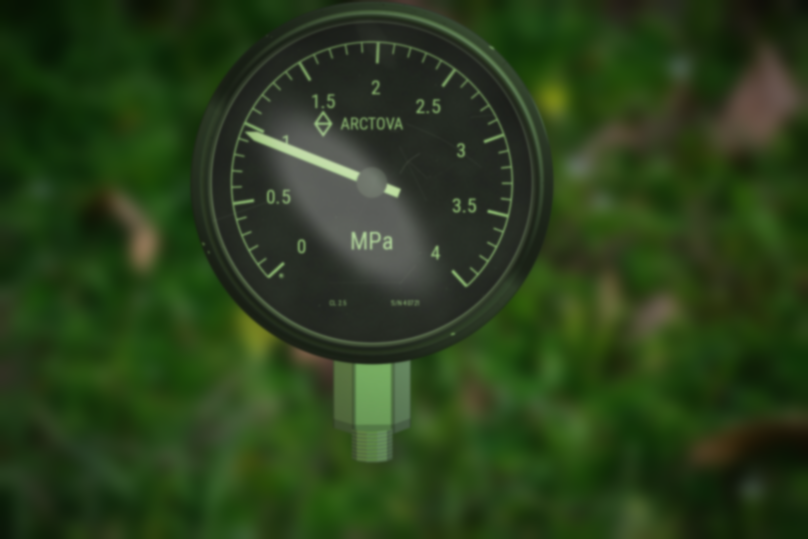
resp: 0.95,MPa
